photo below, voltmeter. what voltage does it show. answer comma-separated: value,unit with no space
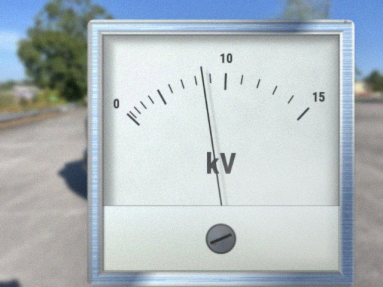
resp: 8.5,kV
